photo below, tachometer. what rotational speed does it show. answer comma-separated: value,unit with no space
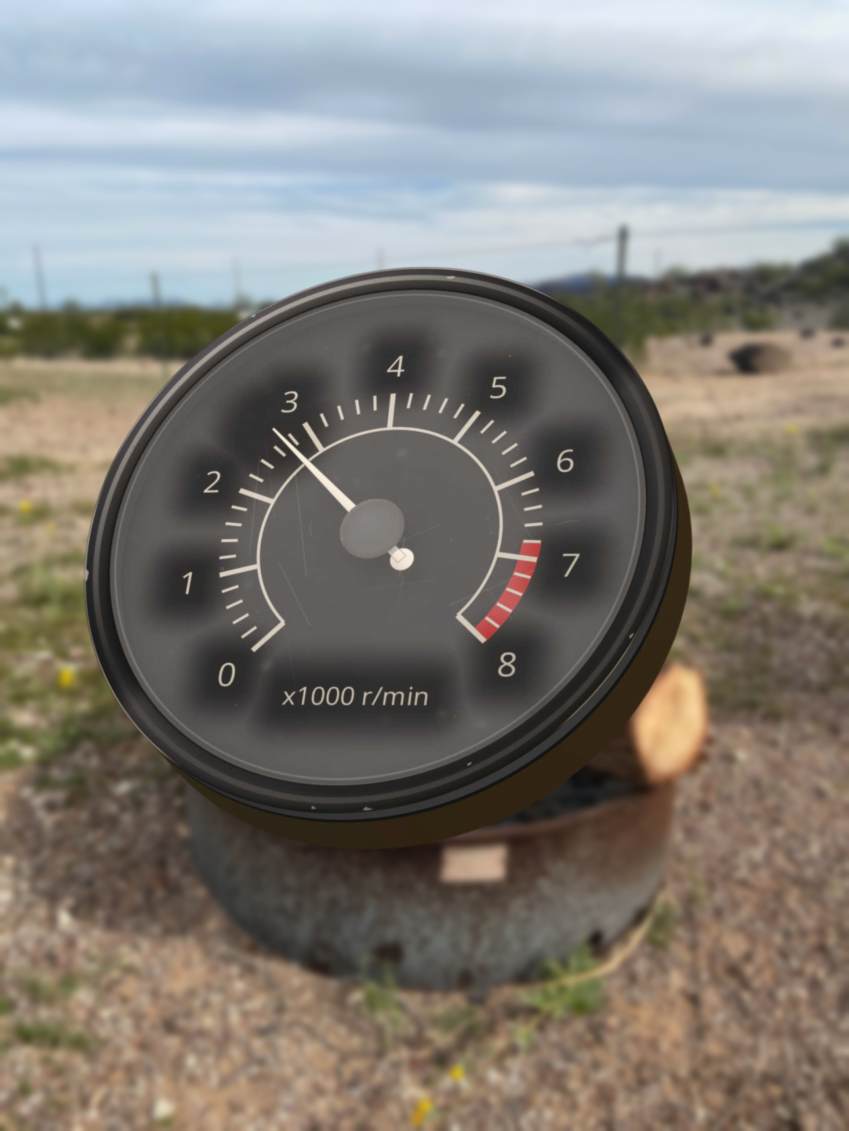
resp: 2700,rpm
